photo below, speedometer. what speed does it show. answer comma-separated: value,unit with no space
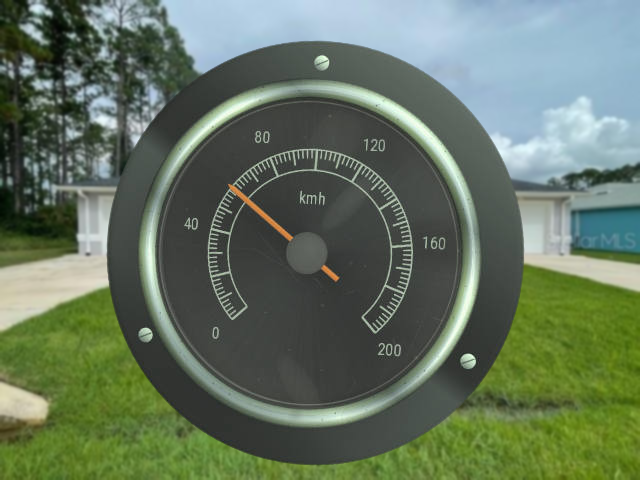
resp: 60,km/h
